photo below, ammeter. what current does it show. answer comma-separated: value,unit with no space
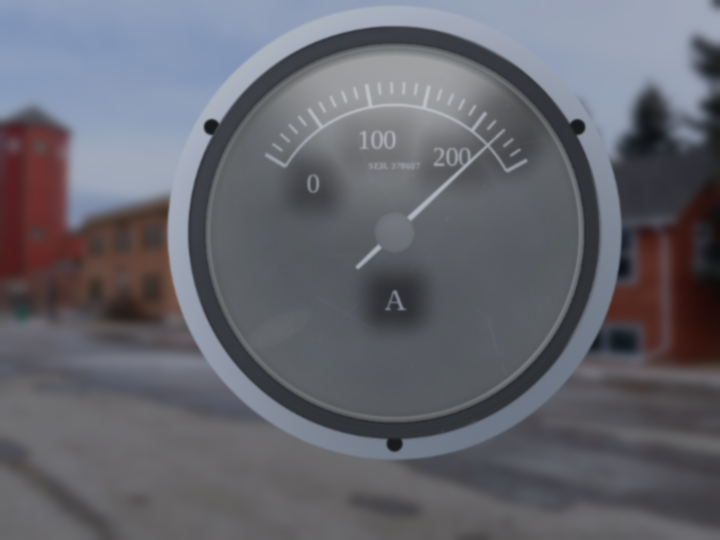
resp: 220,A
